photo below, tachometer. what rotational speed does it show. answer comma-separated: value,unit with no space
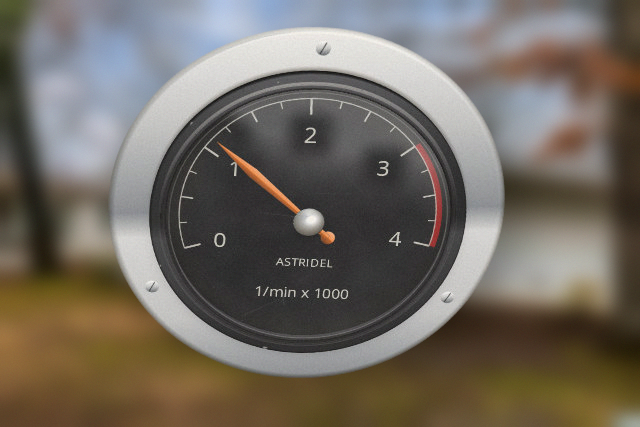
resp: 1125,rpm
